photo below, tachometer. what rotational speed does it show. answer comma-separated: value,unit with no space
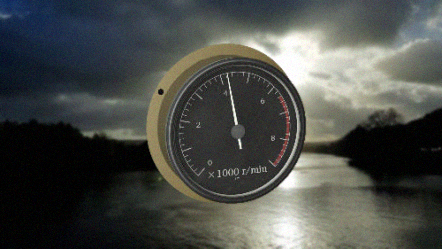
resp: 4200,rpm
